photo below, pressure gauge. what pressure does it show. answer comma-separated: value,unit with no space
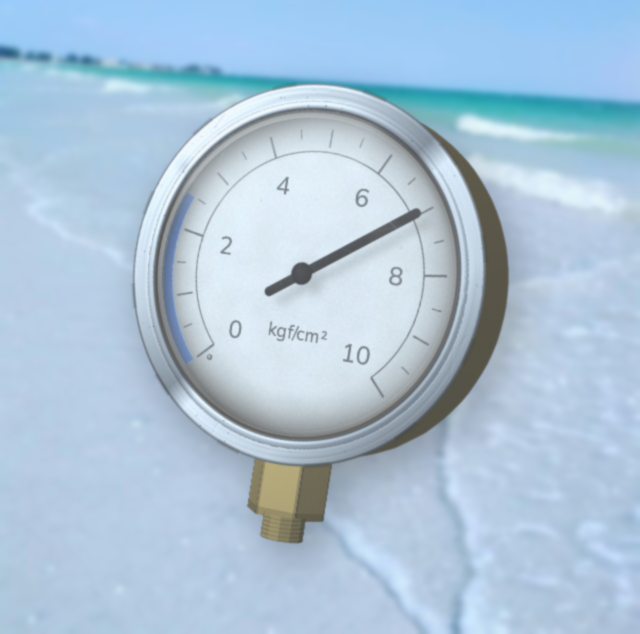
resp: 7,kg/cm²
